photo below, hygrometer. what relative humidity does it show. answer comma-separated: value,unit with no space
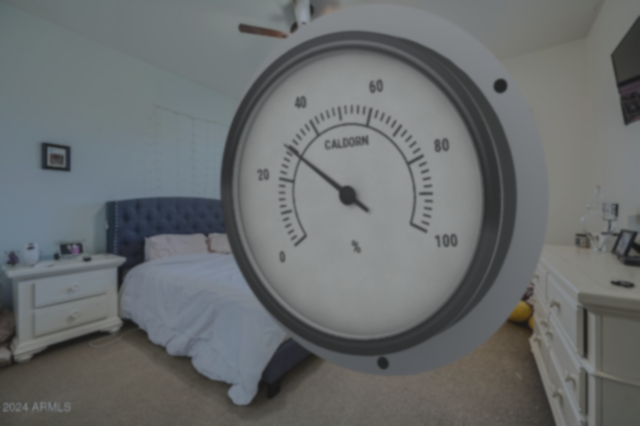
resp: 30,%
